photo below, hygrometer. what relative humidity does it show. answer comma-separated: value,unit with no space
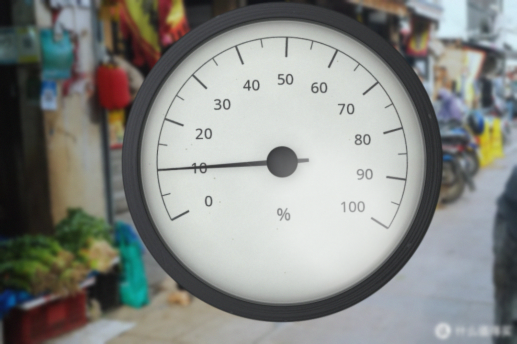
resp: 10,%
